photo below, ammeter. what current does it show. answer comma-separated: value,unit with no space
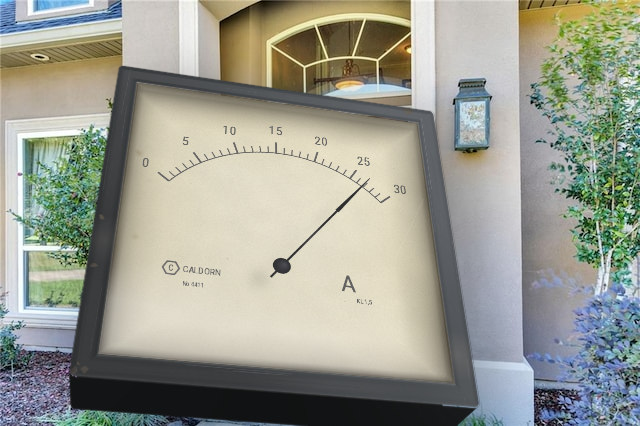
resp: 27,A
